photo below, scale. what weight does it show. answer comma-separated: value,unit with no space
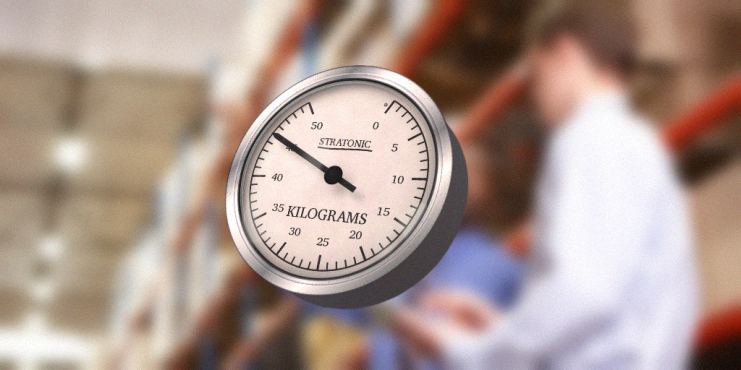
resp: 45,kg
